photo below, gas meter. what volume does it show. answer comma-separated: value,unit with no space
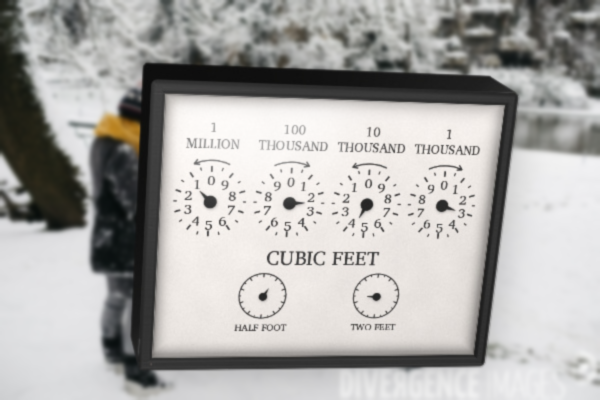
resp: 124300,ft³
